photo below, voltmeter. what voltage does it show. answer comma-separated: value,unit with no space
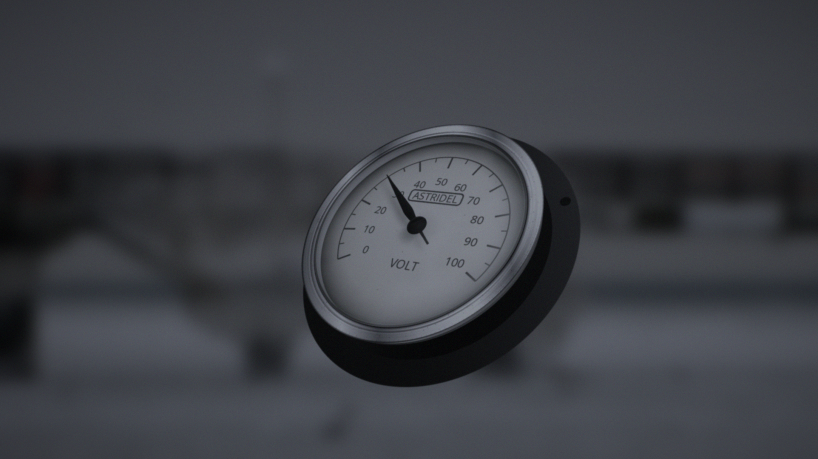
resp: 30,V
